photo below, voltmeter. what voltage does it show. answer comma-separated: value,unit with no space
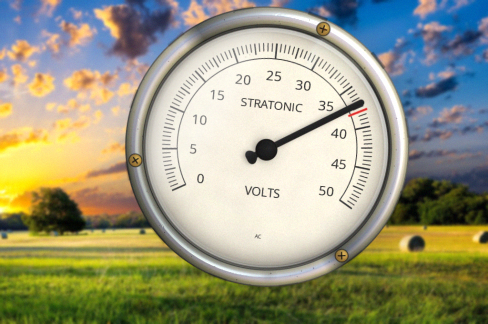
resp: 37,V
